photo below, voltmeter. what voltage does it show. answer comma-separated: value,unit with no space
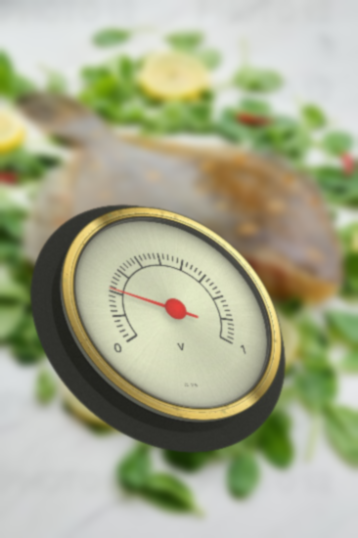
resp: 0.2,V
